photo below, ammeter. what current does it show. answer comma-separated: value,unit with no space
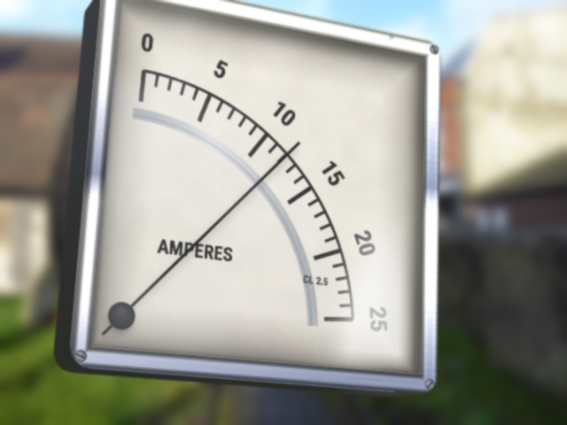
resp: 12,A
